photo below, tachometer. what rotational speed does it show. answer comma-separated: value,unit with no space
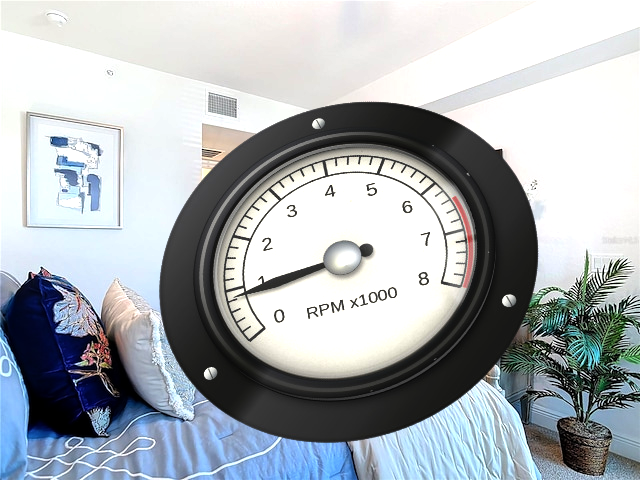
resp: 800,rpm
